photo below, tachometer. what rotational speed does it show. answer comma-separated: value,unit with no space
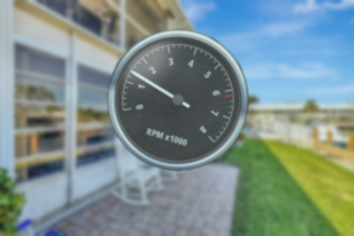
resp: 1400,rpm
